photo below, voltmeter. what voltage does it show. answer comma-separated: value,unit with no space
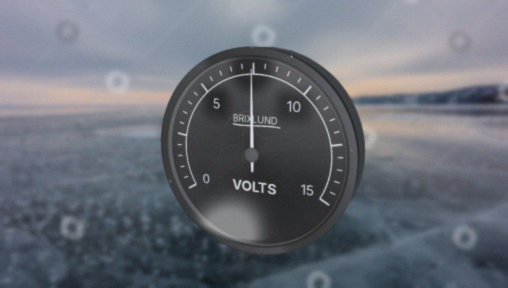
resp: 7.5,V
